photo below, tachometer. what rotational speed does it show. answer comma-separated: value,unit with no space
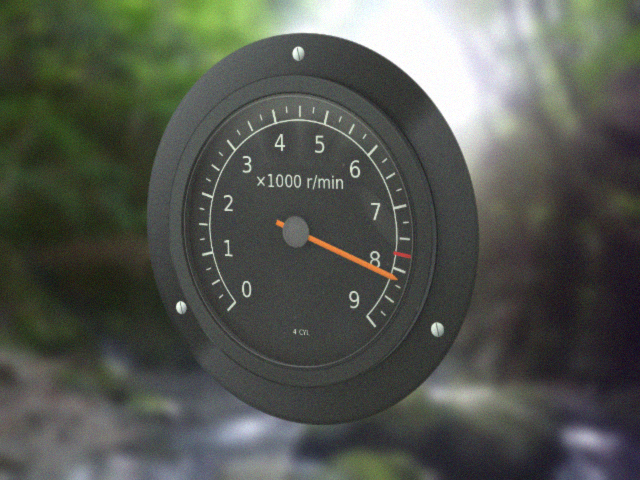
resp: 8125,rpm
